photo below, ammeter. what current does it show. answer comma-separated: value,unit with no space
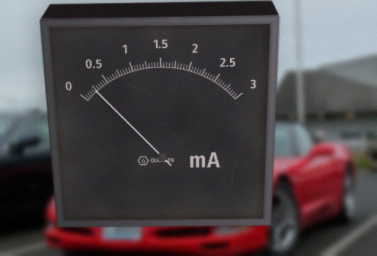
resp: 0.25,mA
